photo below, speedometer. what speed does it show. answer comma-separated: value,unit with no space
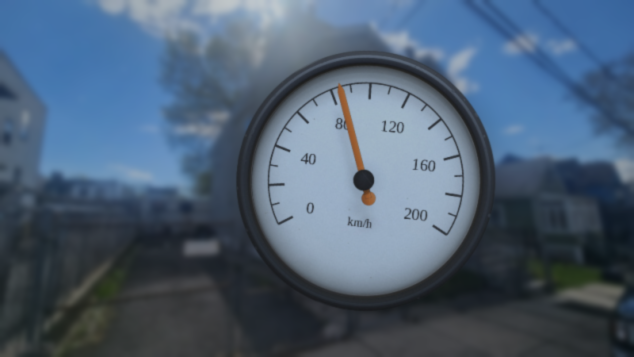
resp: 85,km/h
